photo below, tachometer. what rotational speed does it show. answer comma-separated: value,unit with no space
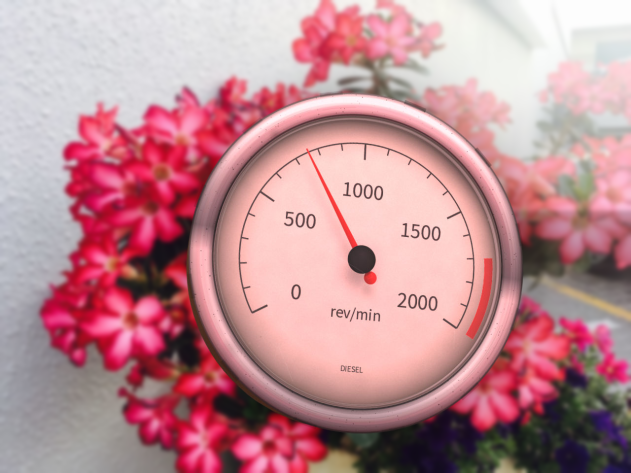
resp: 750,rpm
